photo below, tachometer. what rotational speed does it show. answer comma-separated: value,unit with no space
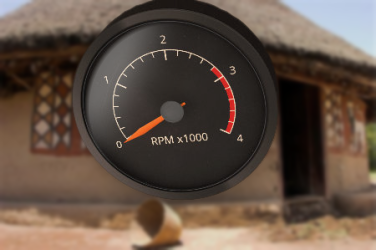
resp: 0,rpm
